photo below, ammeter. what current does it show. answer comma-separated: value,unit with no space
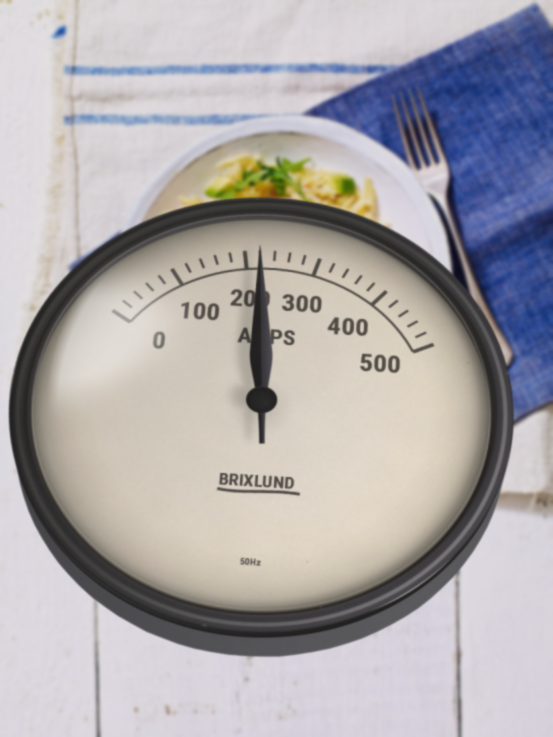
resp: 220,A
